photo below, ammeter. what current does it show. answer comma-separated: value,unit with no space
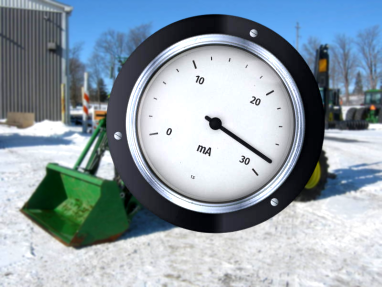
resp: 28,mA
